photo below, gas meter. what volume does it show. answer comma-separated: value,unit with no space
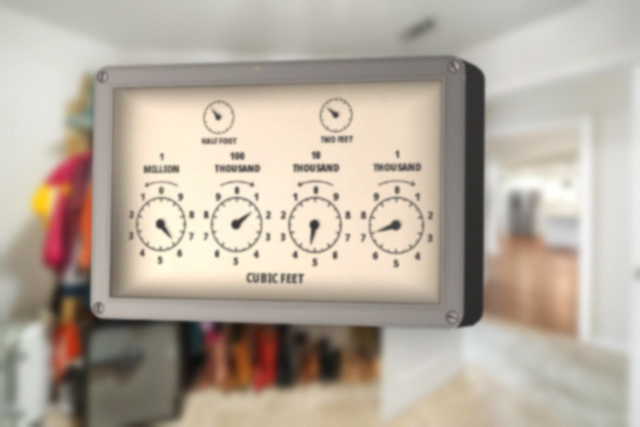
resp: 614700,ft³
